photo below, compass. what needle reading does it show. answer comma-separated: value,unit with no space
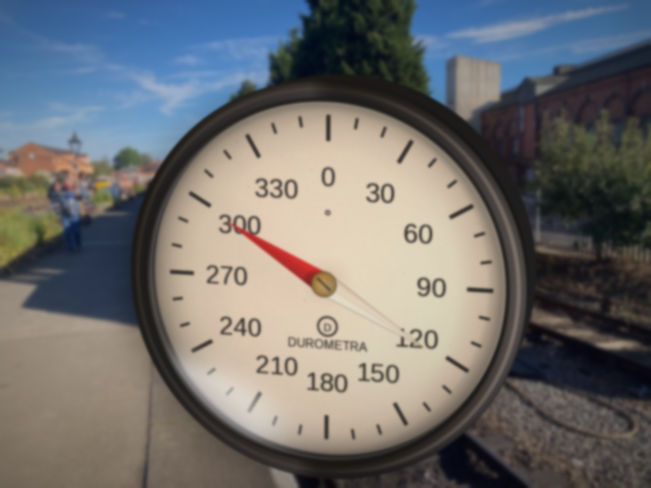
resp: 300,°
